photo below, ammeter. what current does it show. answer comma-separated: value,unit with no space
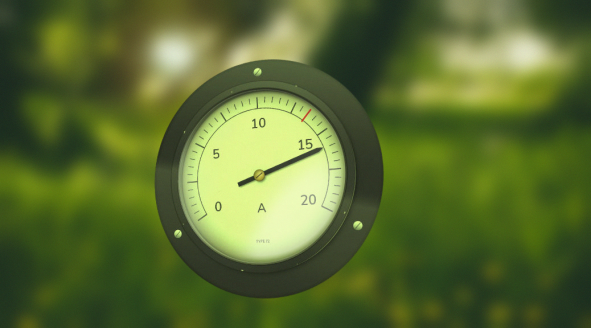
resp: 16,A
